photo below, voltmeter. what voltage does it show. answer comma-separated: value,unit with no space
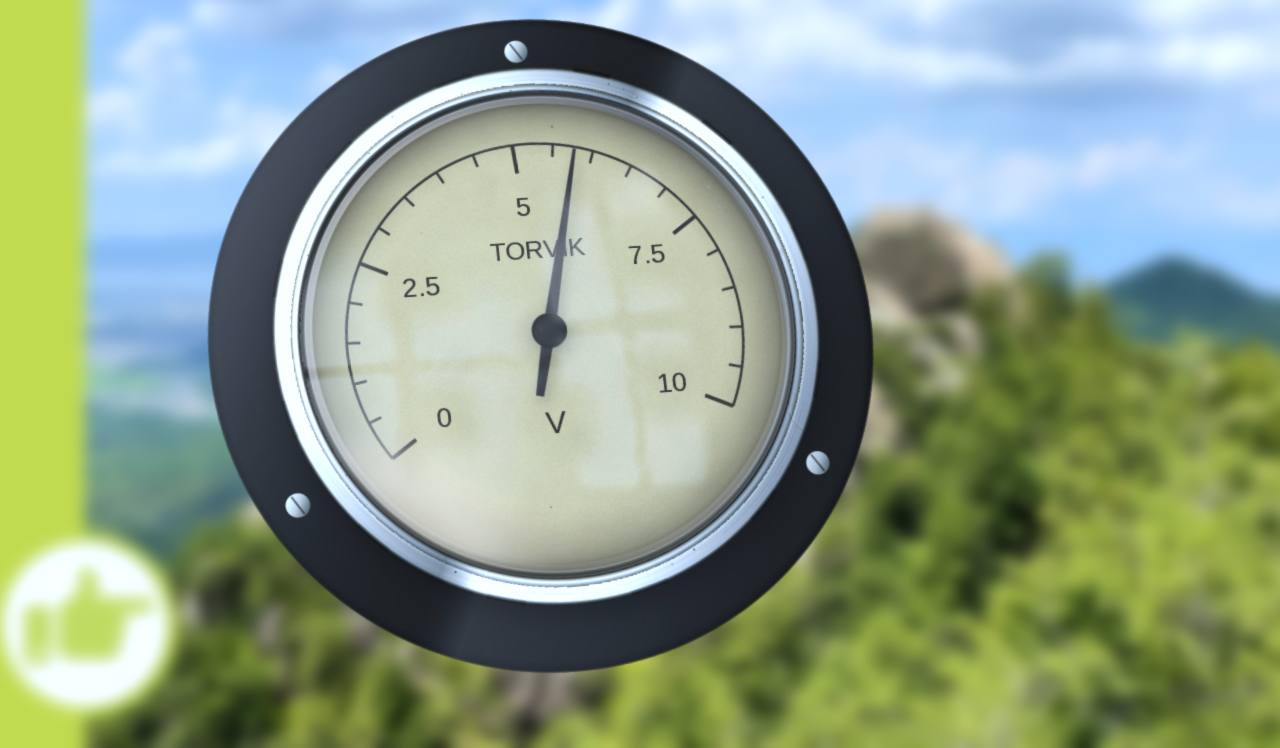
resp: 5.75,V
